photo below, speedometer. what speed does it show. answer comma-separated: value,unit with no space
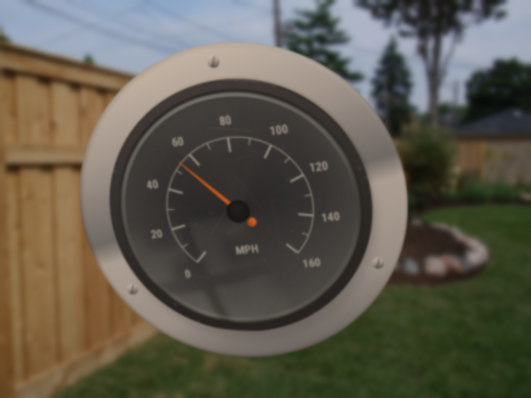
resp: 55,mph
